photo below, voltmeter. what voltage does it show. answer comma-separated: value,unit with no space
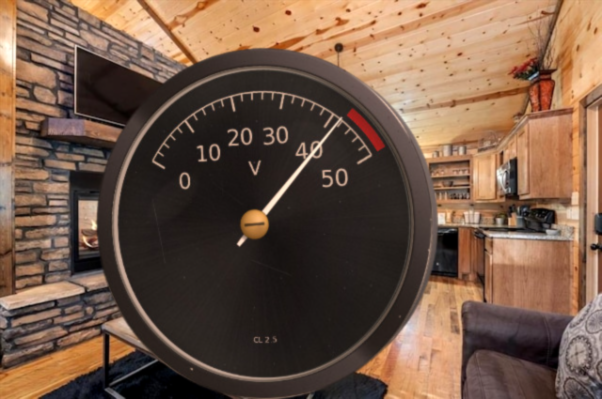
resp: 42,V
